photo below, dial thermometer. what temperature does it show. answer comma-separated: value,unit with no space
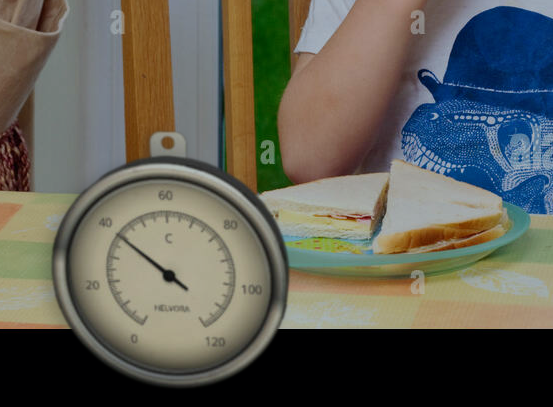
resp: 40,°C
